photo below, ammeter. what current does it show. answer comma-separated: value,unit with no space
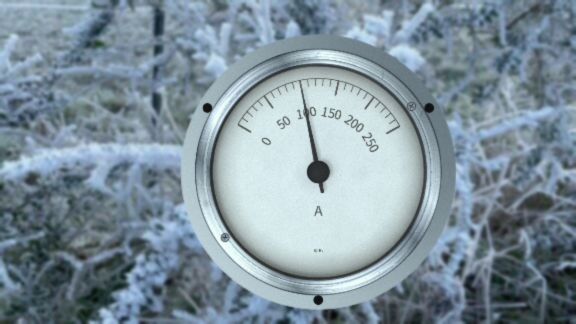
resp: 100,A
